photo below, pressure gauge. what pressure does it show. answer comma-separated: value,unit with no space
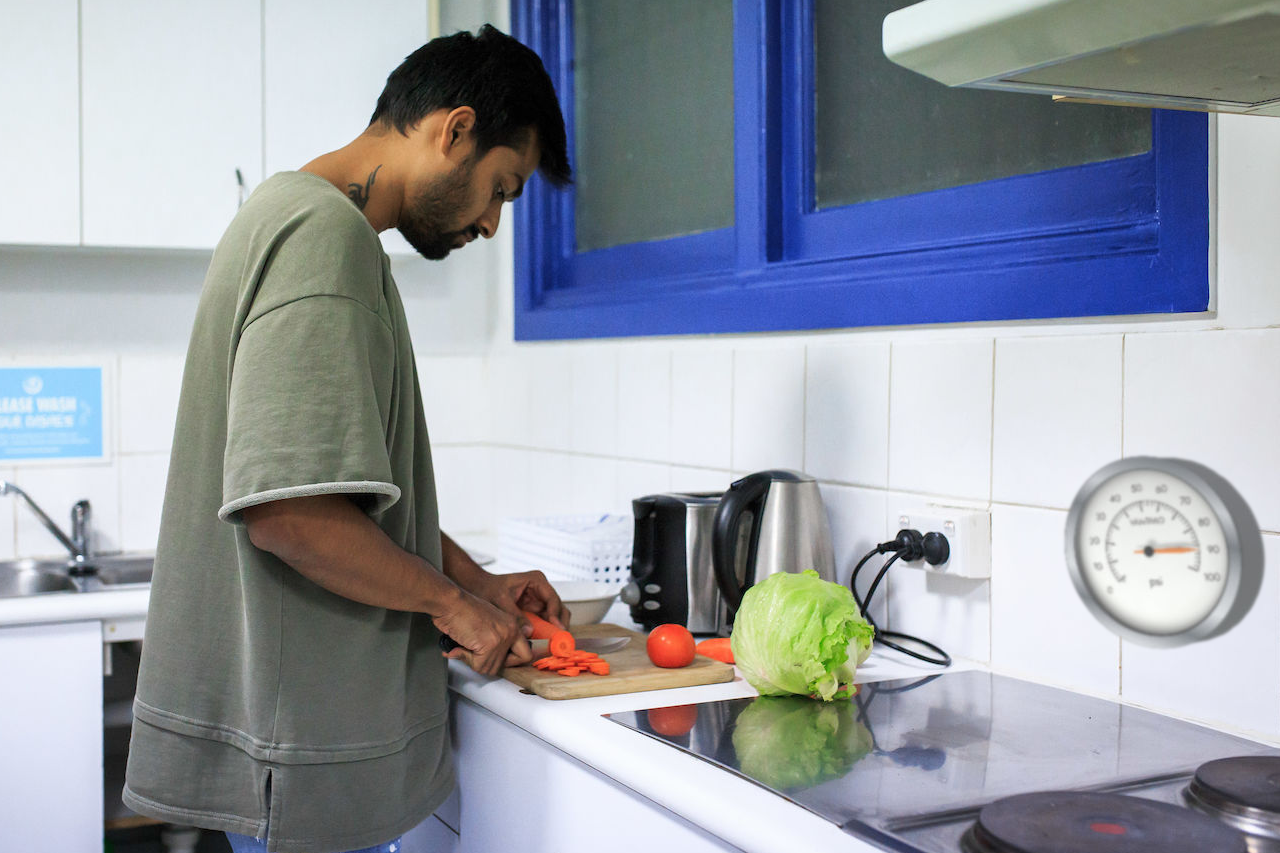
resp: 90,psi
